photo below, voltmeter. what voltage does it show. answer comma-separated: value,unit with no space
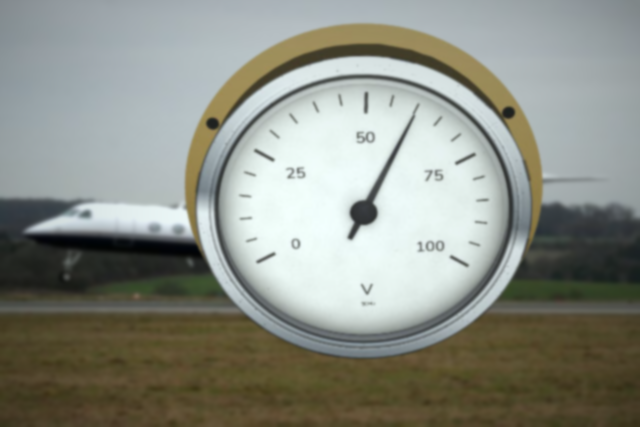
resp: 60,V
